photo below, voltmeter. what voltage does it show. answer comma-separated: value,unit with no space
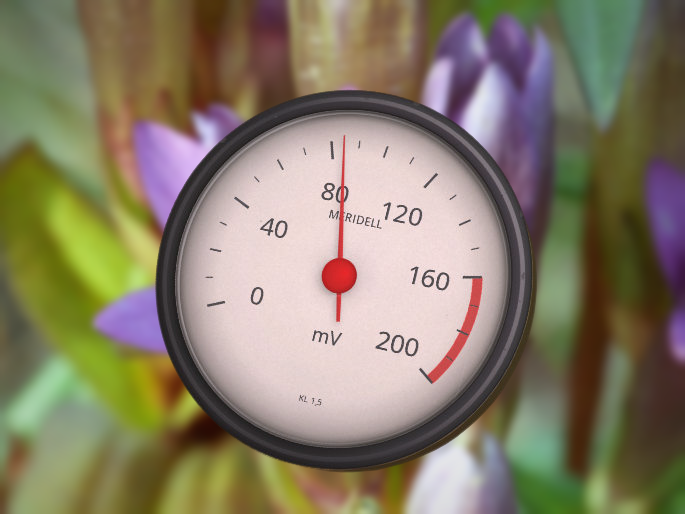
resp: 85,mV
